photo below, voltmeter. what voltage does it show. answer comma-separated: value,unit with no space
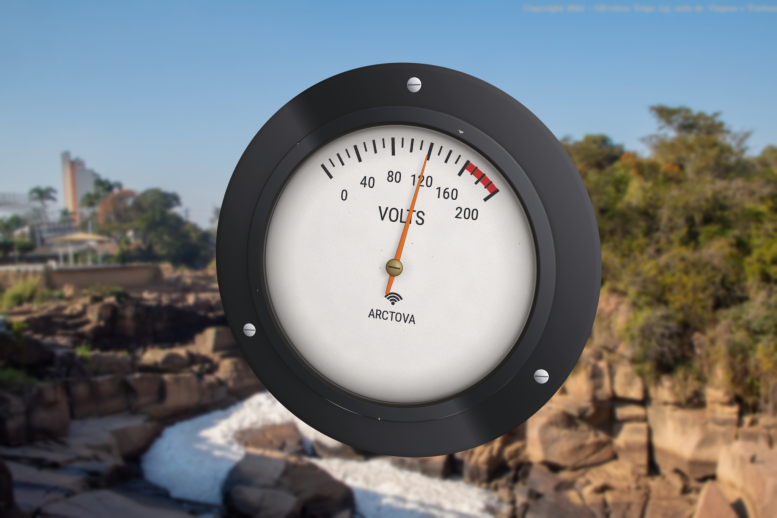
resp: 120,V
